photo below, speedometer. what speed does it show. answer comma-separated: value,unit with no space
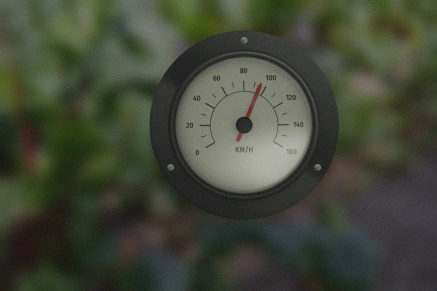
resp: 95,km/h
